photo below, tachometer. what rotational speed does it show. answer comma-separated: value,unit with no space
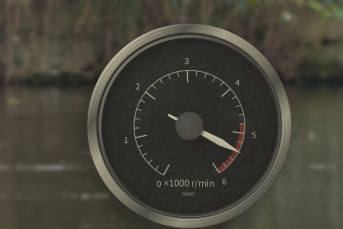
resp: 5400,rpm
